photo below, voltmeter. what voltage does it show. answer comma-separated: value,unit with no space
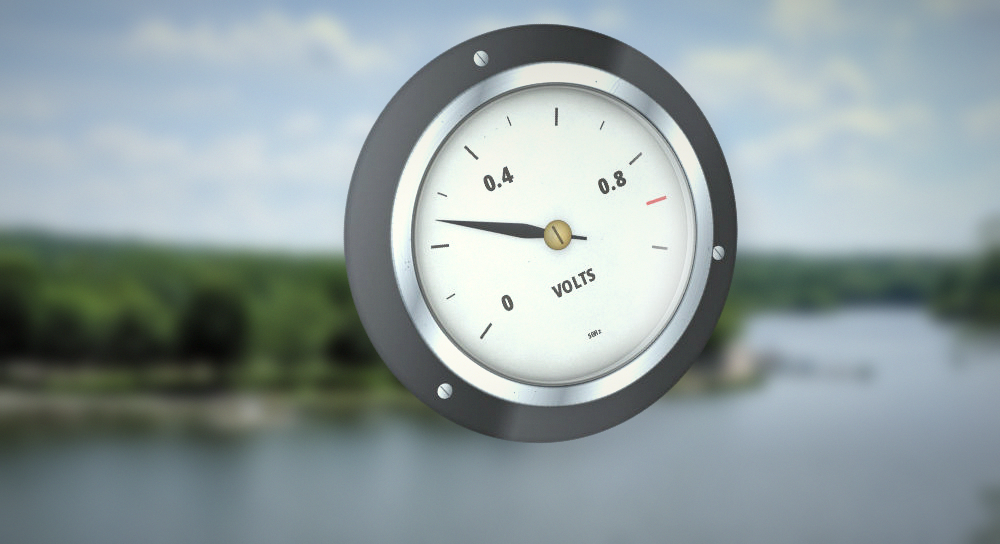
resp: 0.25,V
